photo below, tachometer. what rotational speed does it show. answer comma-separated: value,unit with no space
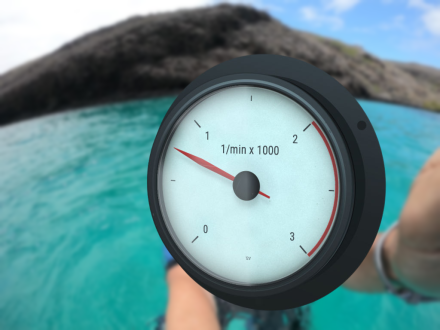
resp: 750,rpm
